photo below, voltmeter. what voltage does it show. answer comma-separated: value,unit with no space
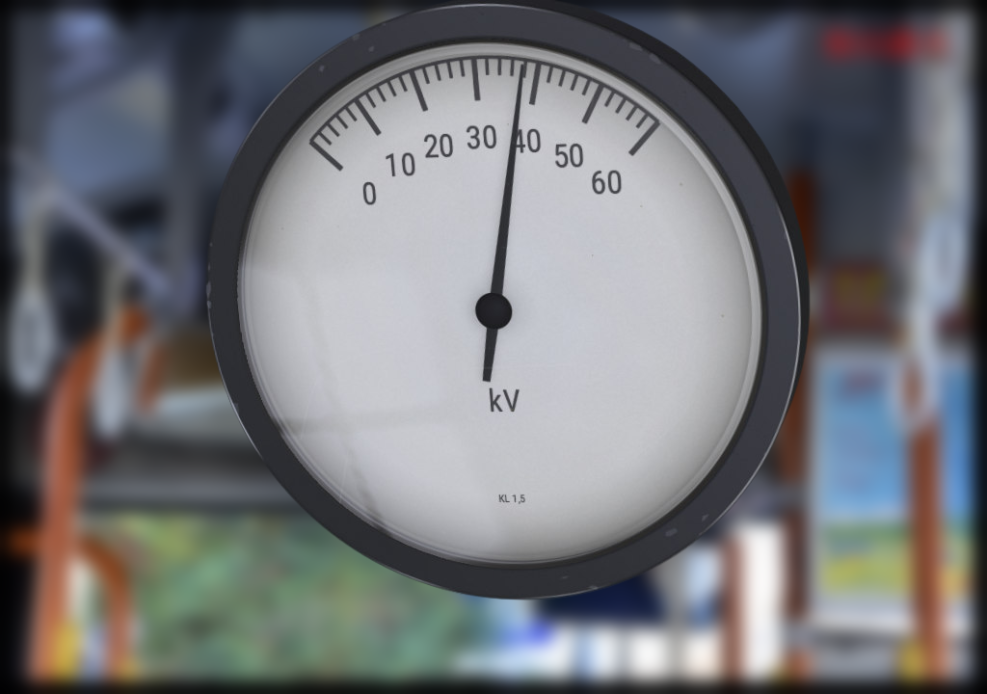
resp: 38,kV
